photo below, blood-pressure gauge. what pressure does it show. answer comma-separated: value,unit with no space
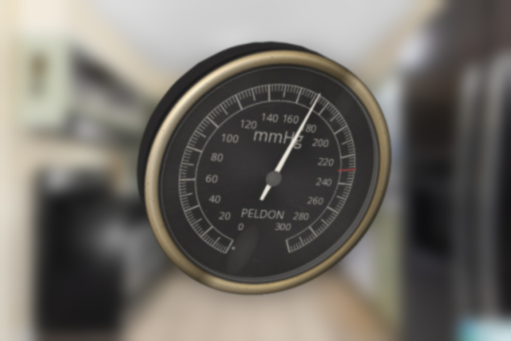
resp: 170,mmHg
